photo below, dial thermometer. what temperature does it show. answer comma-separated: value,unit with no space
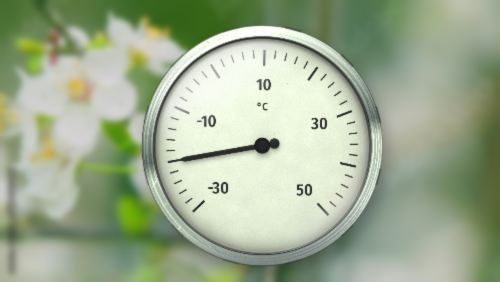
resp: -20,°C
